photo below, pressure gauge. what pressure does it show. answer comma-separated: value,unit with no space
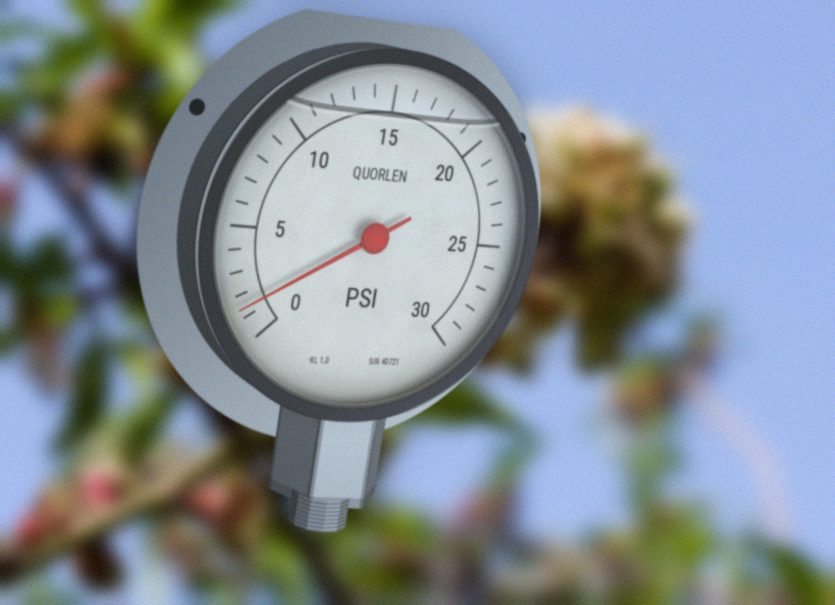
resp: 1.5,psi
